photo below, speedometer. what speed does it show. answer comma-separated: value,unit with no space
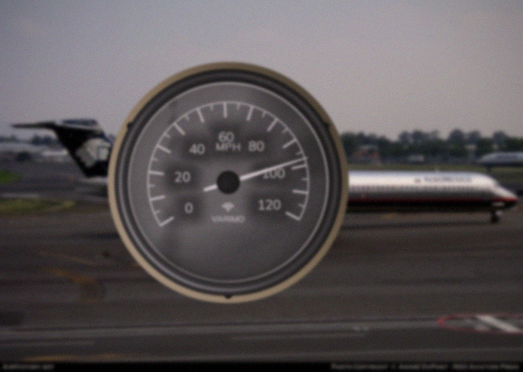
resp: 97.5,mph
